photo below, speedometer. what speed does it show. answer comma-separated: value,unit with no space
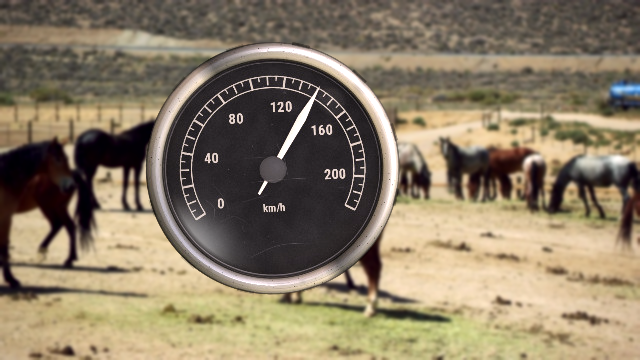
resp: 140,km/h
